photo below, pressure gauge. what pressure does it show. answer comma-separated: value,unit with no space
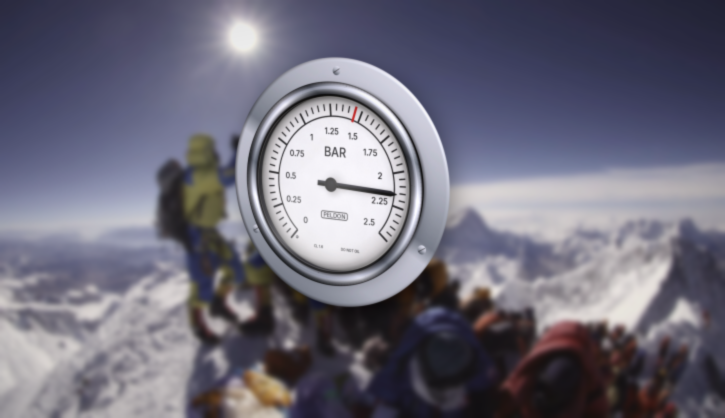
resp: 2.15,bar
